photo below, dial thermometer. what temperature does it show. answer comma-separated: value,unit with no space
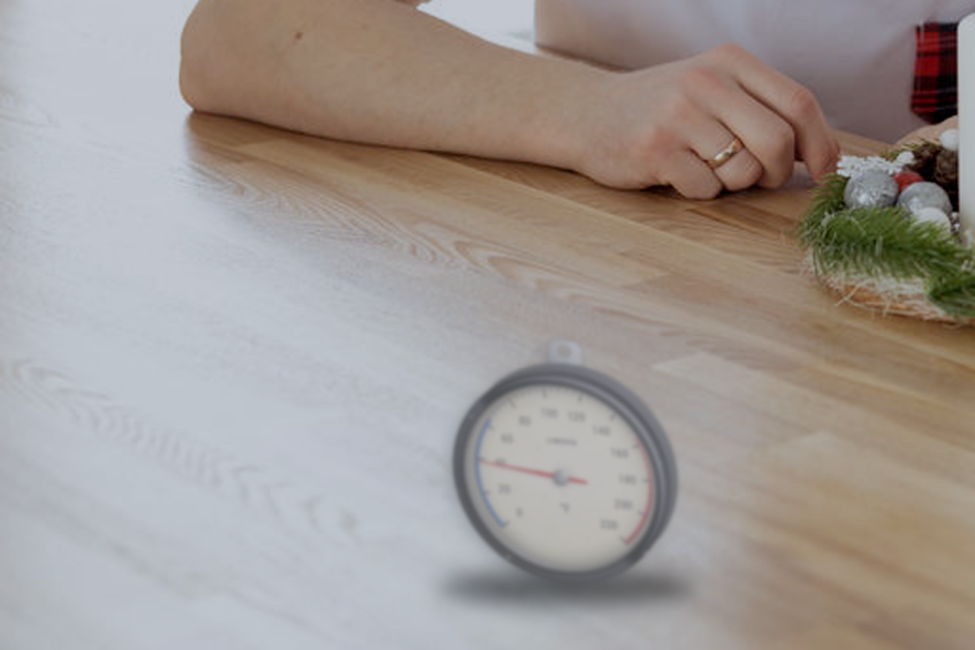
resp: 40,°F
